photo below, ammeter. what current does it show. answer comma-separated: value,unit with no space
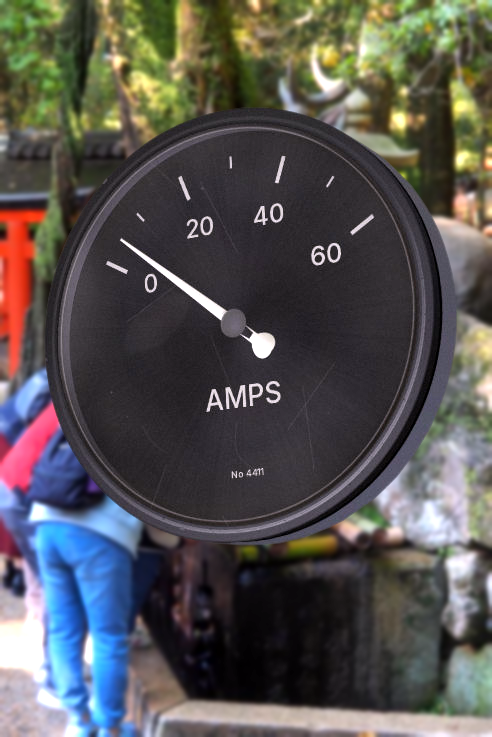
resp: 5,A
